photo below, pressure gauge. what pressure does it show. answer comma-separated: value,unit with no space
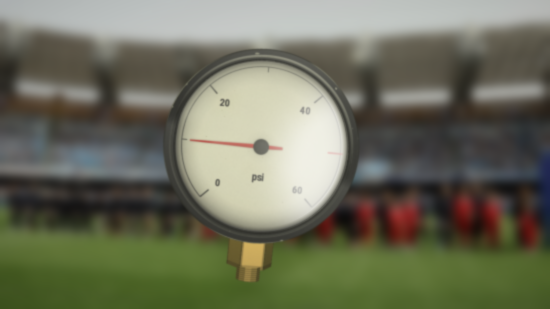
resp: 10,psi
